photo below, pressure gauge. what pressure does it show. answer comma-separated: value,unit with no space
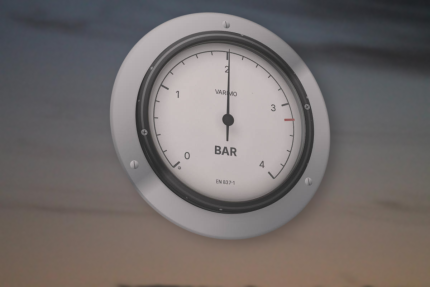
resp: 2,bar
